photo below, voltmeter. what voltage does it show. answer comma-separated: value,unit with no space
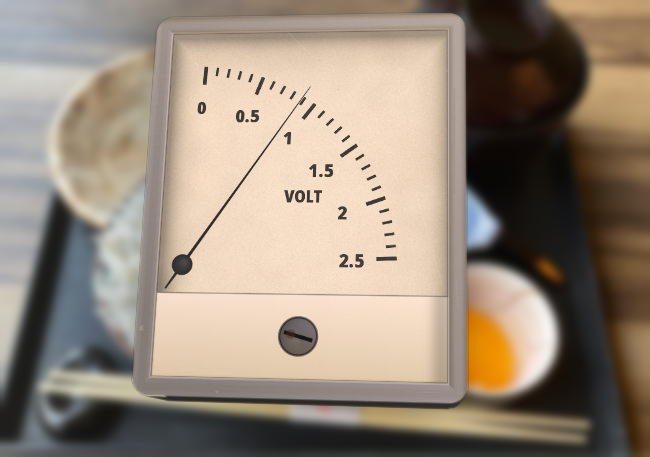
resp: 0.9,V
